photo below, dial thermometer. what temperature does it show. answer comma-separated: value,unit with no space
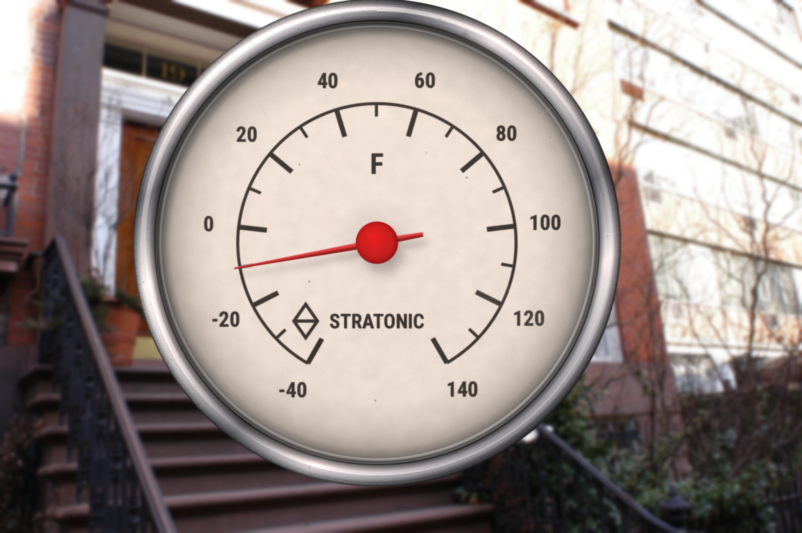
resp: -10,°F
